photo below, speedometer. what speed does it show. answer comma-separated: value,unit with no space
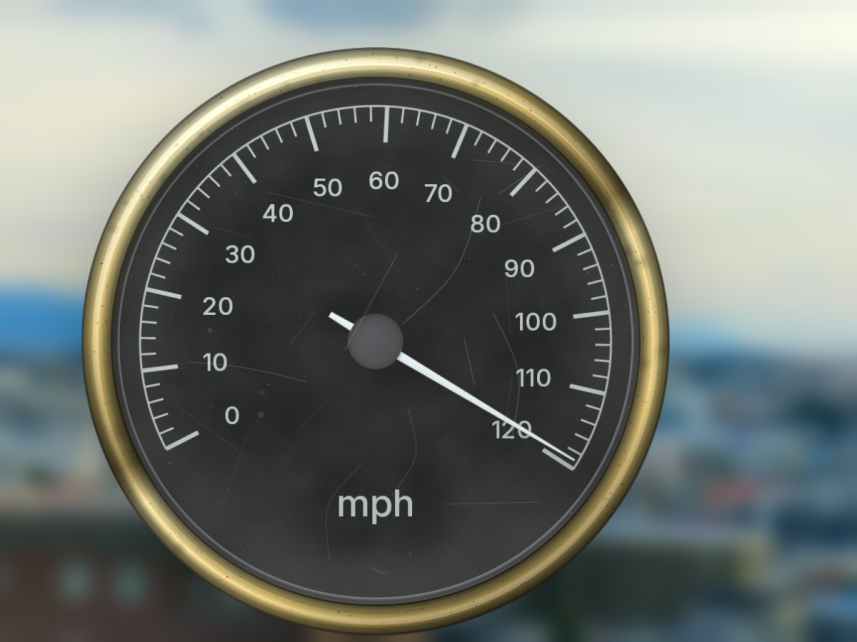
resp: 119,mph
